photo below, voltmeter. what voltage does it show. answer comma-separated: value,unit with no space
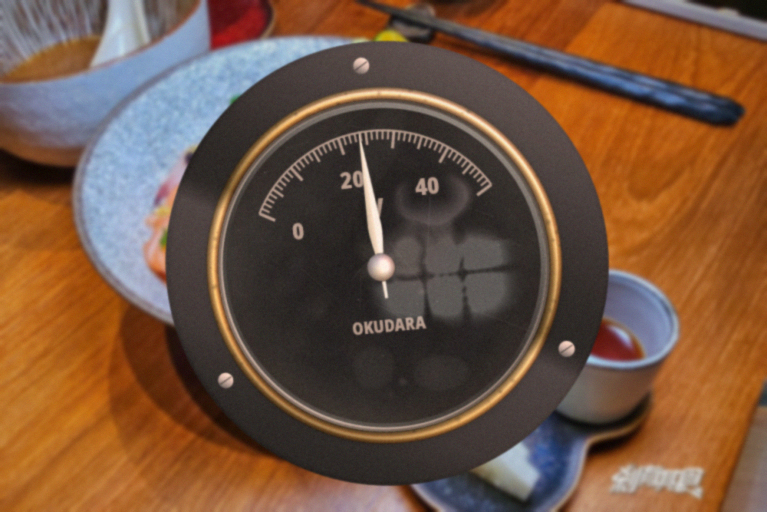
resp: 24,V
